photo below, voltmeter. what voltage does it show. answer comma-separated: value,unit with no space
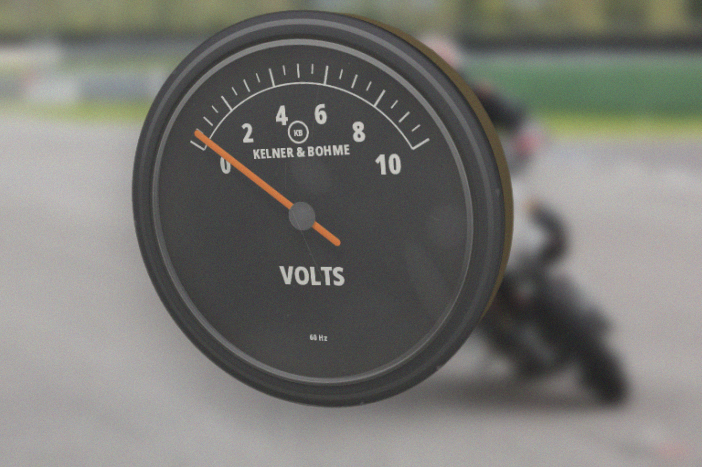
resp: 0.5,V
